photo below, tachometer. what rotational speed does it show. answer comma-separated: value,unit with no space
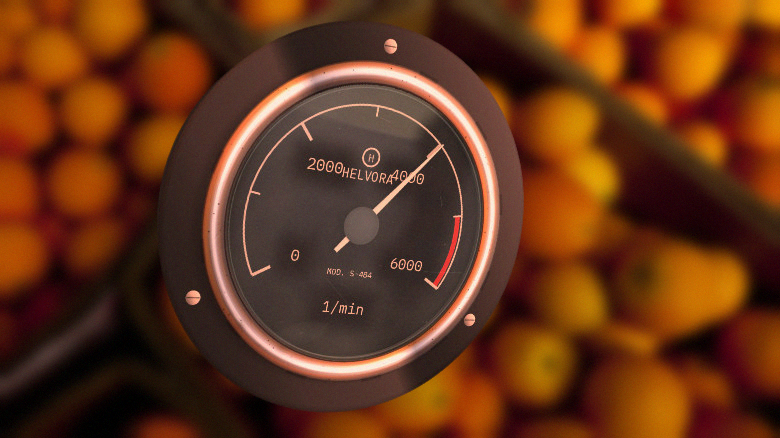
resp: 4000,rpm
